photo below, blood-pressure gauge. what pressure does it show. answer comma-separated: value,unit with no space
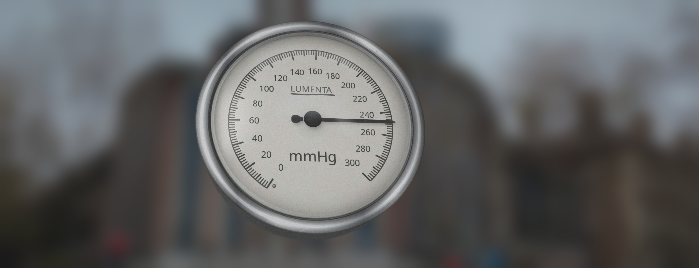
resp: 250,mmHg
